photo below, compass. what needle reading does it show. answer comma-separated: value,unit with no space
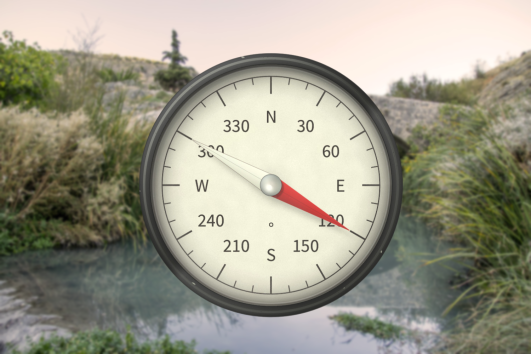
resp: 120,°
